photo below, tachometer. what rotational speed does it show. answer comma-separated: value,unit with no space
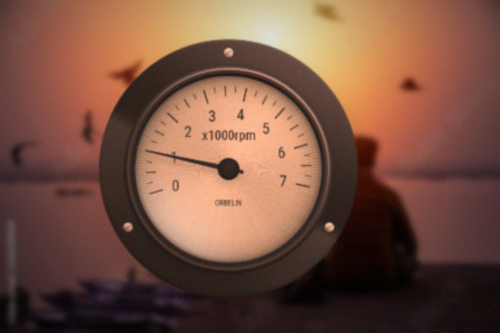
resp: 1000,rpm
